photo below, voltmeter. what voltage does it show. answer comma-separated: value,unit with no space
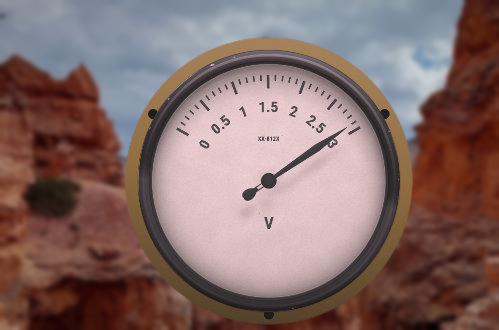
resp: 2.9,V
